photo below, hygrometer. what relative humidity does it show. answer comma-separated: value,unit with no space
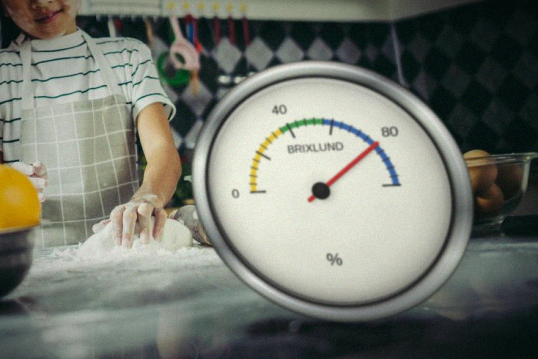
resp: 80,%
